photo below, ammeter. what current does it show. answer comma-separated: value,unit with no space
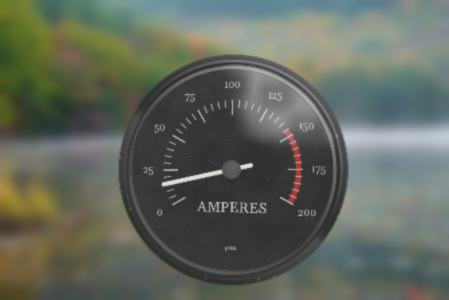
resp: 15,A
